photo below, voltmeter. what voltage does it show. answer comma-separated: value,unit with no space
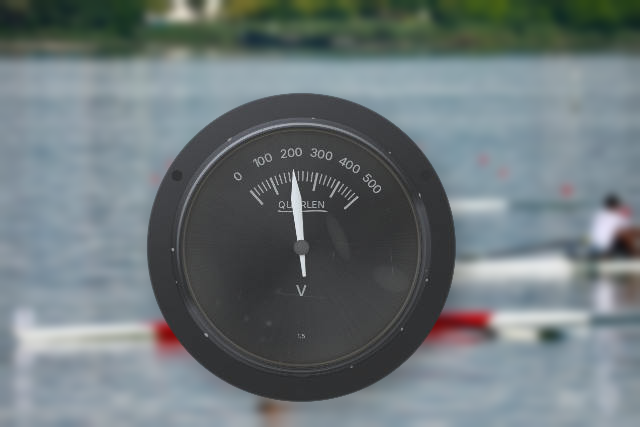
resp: 200,V
